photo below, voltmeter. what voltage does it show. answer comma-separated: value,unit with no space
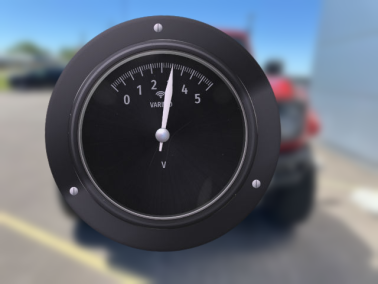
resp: 3,V
